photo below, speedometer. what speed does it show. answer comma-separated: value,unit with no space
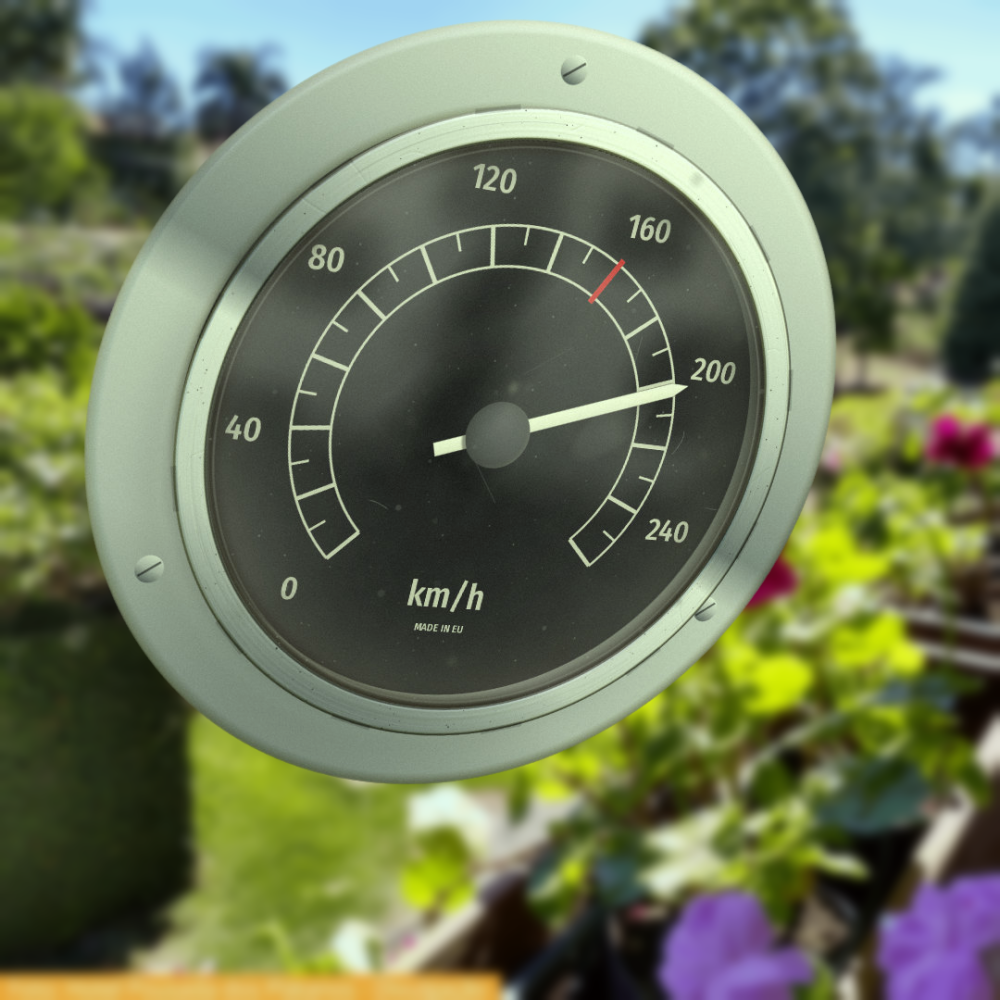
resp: 200,km/h
